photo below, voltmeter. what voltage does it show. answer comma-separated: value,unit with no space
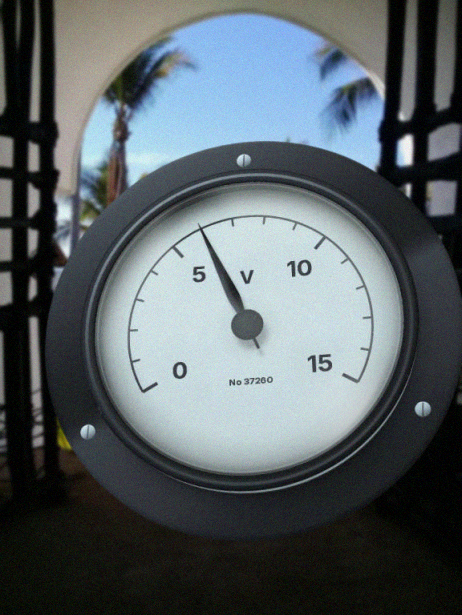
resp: 6,V
